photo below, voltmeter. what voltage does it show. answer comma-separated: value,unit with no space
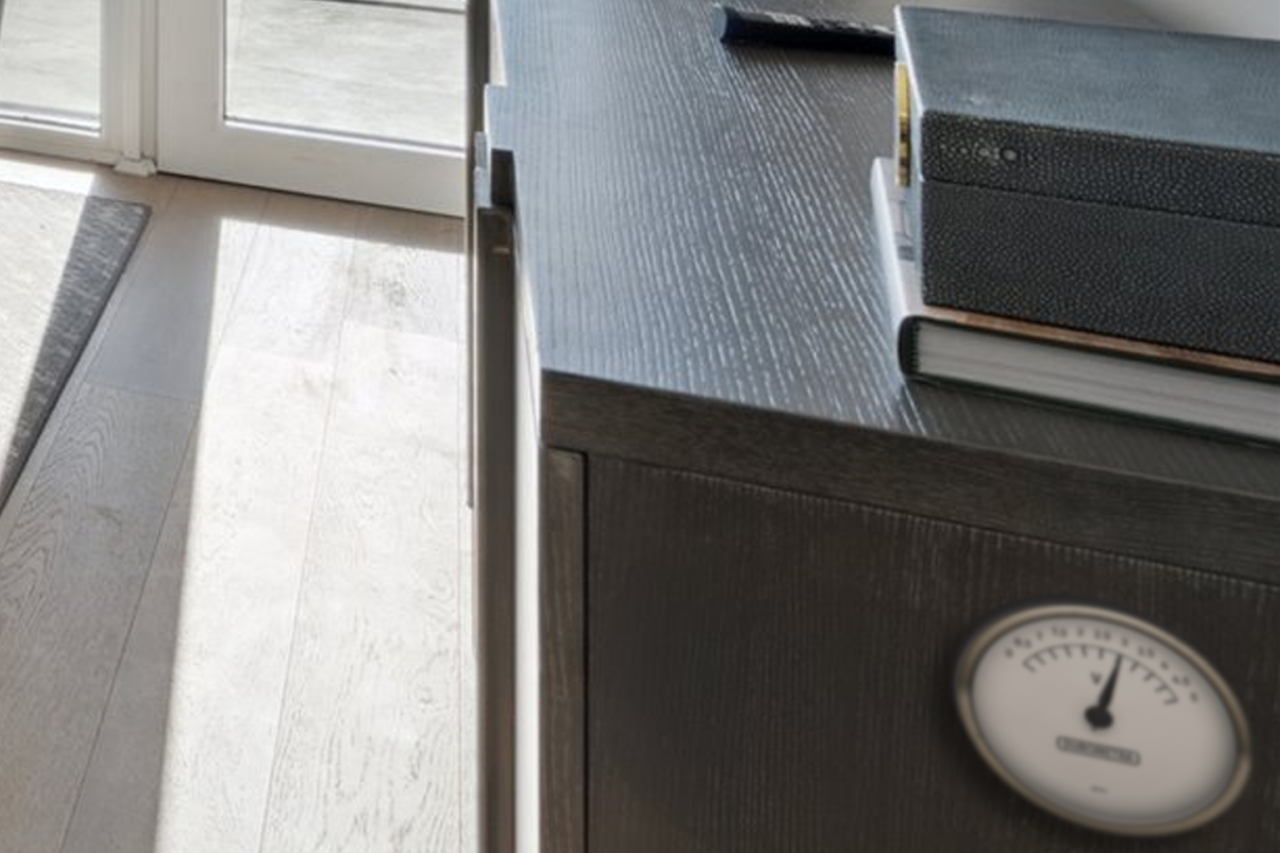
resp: 3,V
